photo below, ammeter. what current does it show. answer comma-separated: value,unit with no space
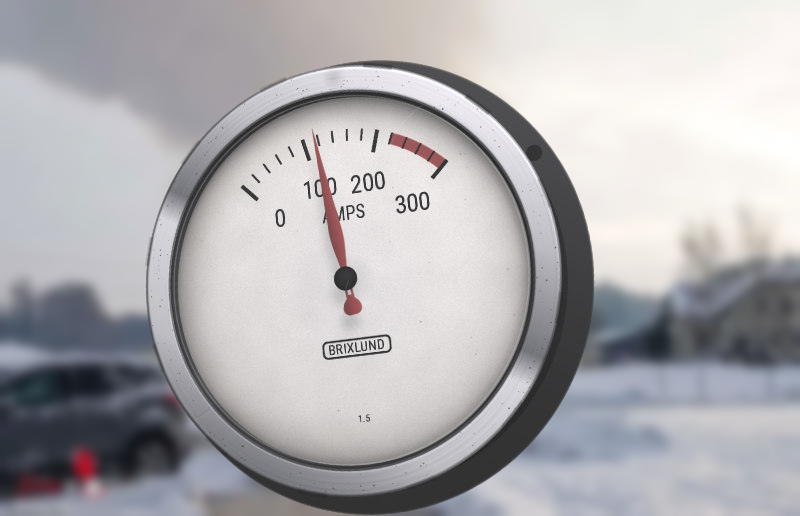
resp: 120,A
